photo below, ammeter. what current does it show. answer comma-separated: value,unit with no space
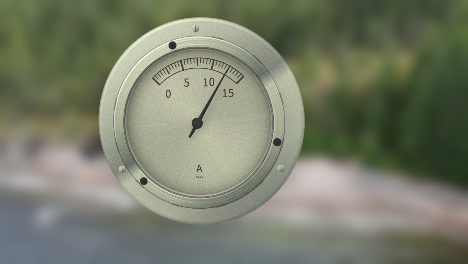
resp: 12.5,A
